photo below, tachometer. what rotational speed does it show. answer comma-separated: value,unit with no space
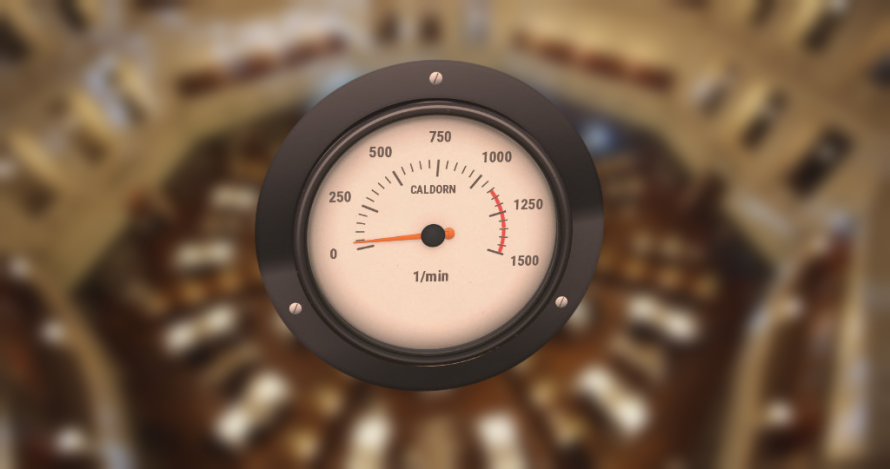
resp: 50,rpm
